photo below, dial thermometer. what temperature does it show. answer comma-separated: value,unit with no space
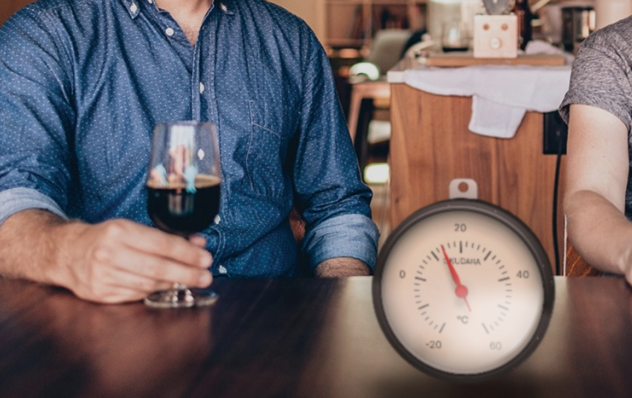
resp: 14,°C
